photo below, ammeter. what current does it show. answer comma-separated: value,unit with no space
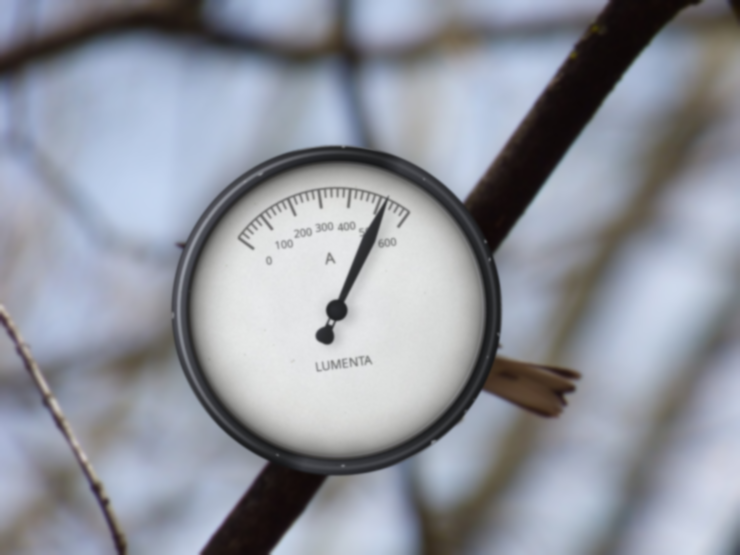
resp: 520,A
